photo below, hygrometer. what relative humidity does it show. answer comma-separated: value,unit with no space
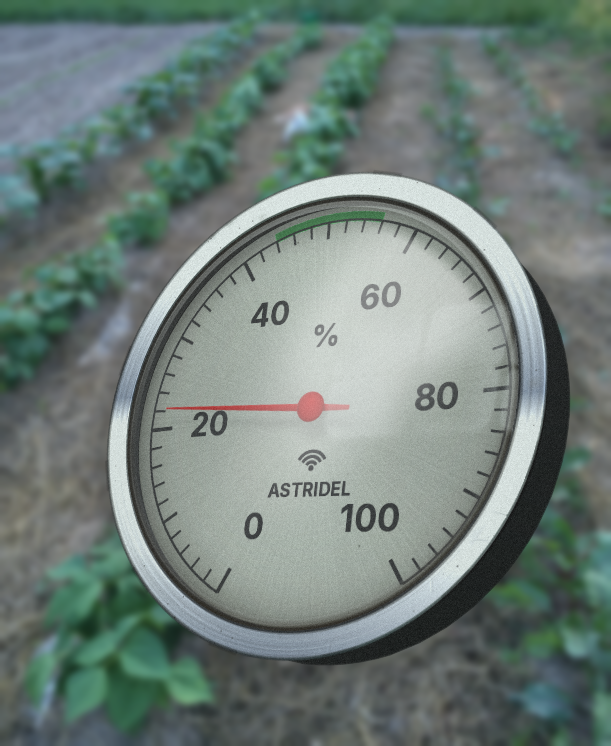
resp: 22,%
